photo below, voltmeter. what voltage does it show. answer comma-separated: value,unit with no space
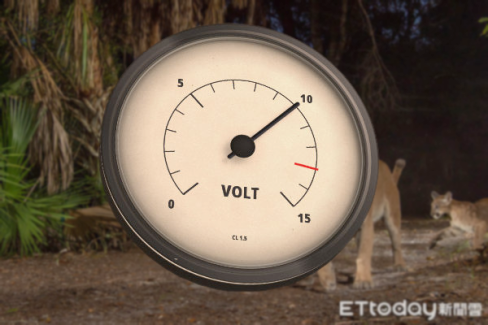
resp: 10,V
